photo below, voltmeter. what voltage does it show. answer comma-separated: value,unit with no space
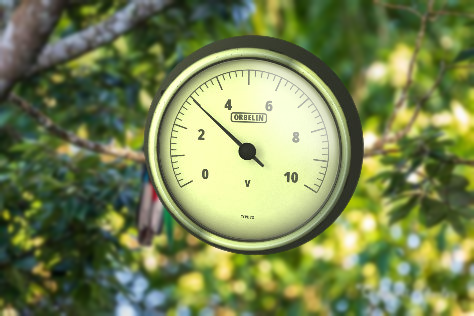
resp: 3,V
